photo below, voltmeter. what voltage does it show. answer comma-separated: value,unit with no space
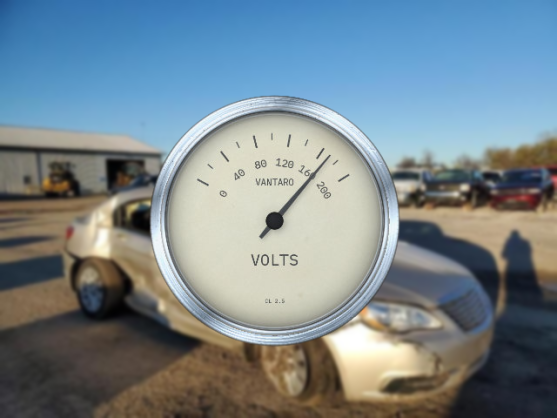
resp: 170,V
